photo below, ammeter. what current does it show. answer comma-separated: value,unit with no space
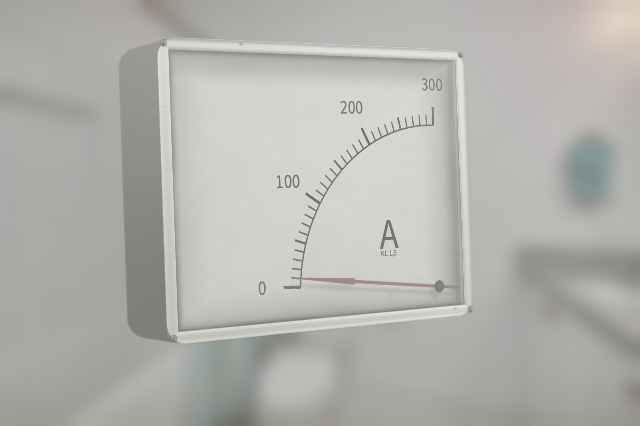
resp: 10,A
